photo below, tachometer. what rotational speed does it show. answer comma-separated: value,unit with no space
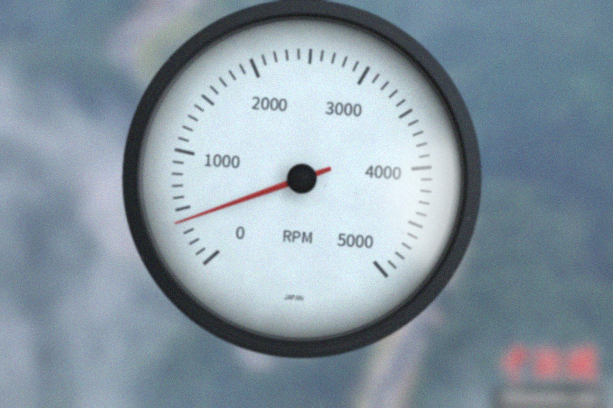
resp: 400,rpm
